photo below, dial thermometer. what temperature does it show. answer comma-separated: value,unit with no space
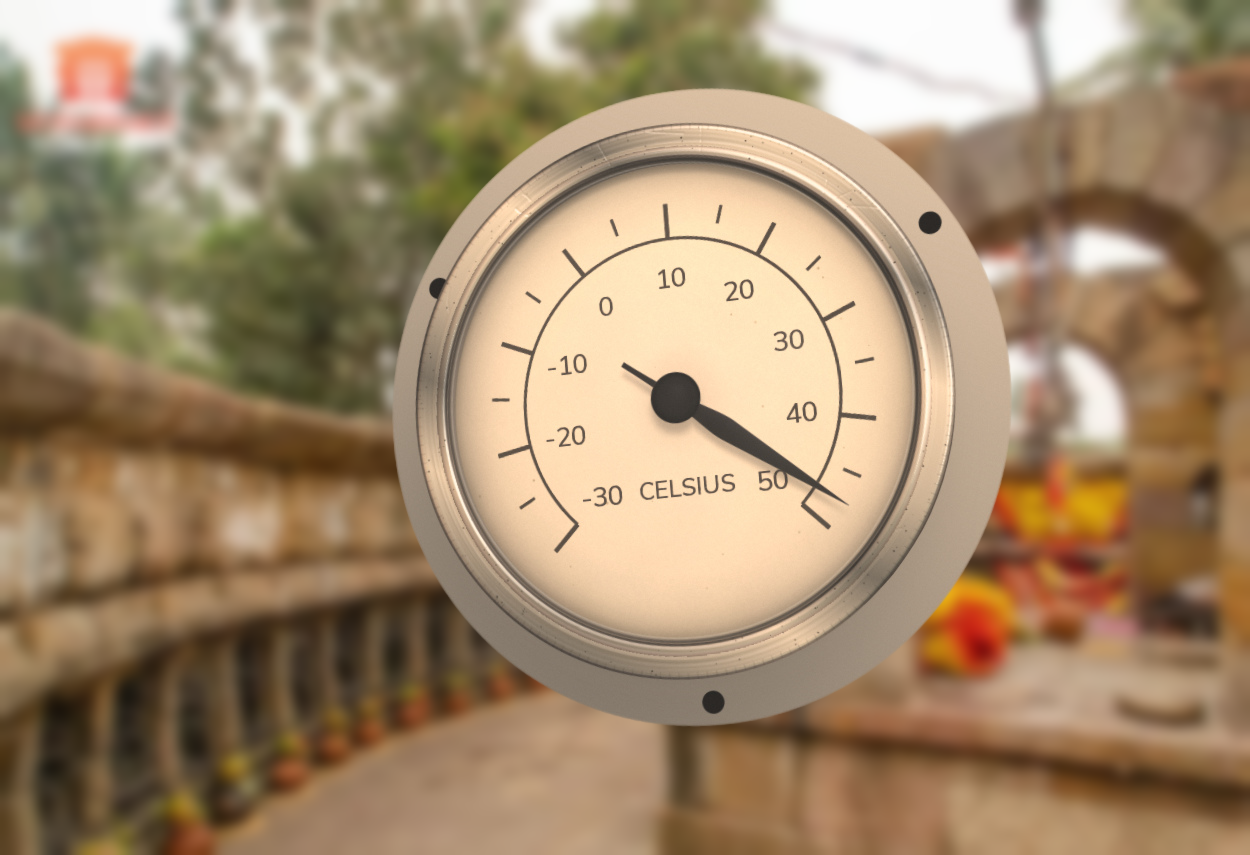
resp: 47.5,°C
